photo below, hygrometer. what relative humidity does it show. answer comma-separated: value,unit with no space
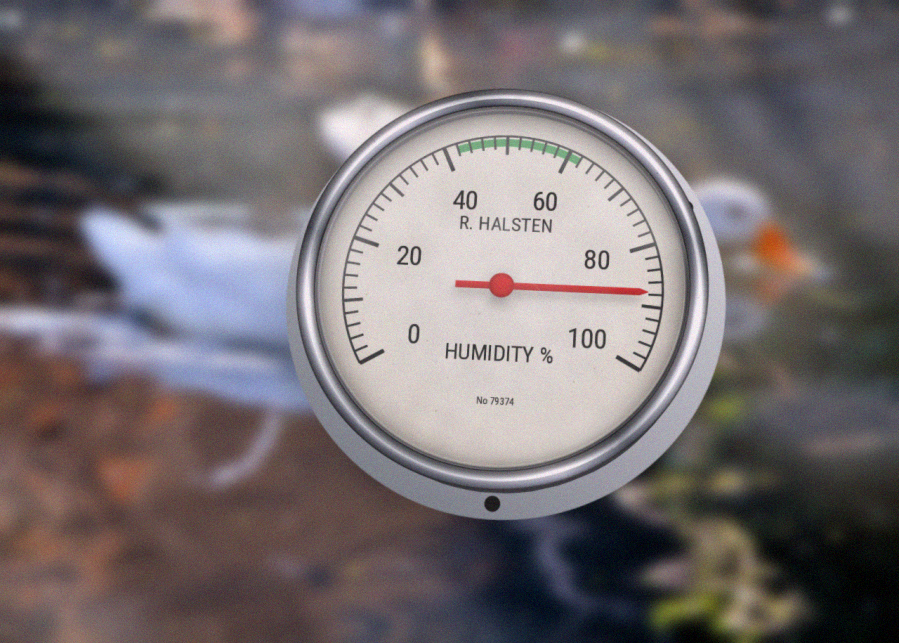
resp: 88,%
